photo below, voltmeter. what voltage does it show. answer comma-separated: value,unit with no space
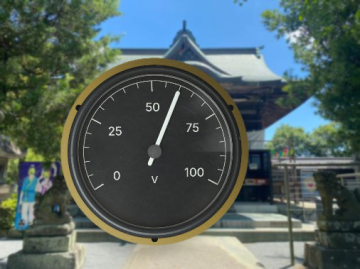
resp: 60,V
